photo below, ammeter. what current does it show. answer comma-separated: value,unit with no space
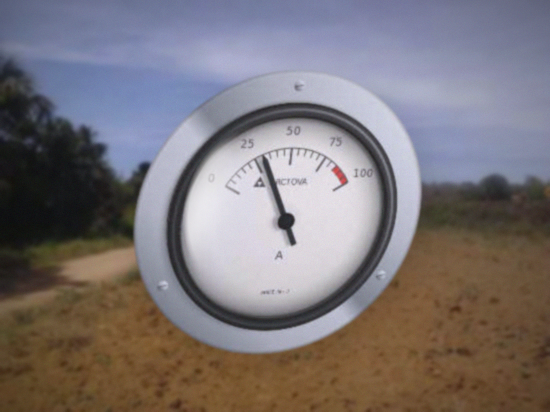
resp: 30,A
